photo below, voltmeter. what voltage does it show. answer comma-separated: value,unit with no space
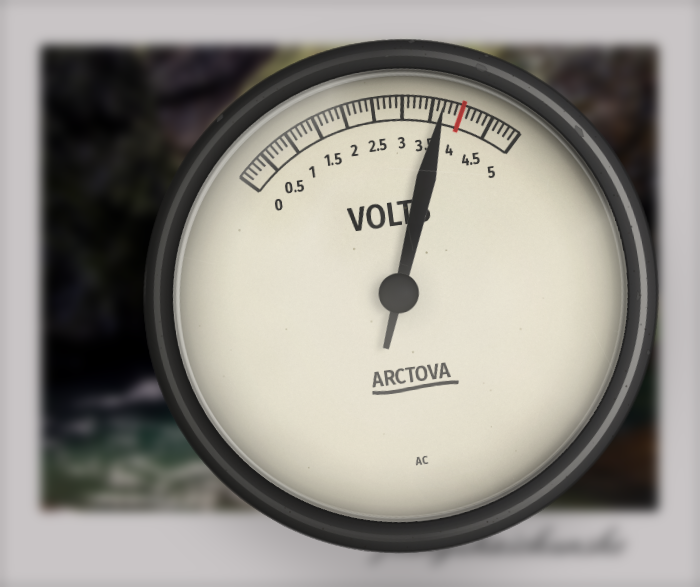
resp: 3.7,V
